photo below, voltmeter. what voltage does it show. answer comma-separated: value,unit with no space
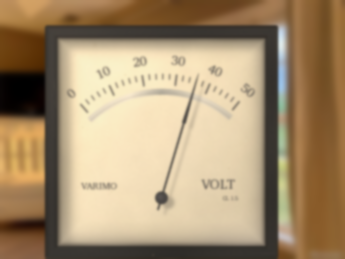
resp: 36,V
